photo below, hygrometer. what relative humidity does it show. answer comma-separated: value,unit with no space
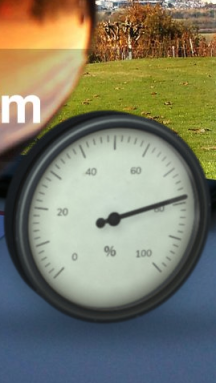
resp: 78,%
